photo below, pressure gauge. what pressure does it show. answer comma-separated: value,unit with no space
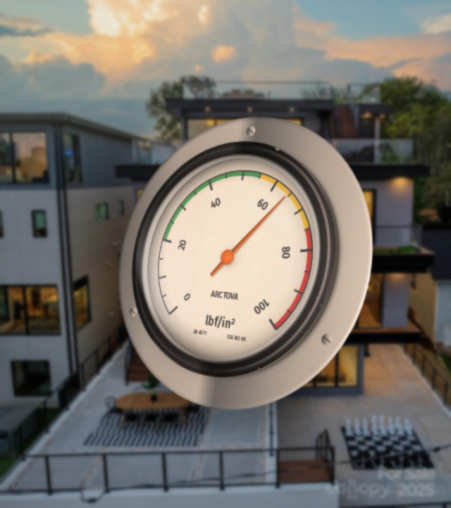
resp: 65,psi
